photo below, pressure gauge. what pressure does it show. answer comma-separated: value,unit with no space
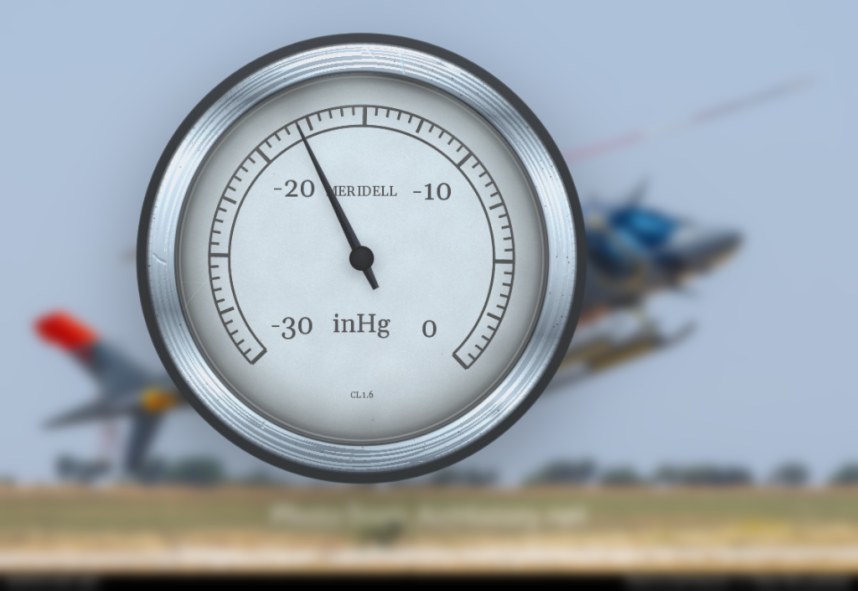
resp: -18,inHg
